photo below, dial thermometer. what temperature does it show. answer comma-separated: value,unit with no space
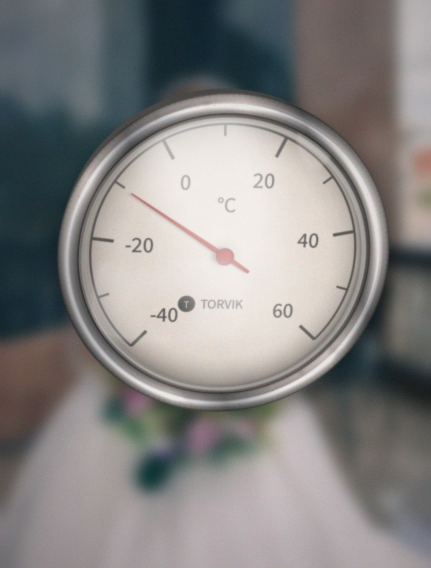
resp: -10,°C
